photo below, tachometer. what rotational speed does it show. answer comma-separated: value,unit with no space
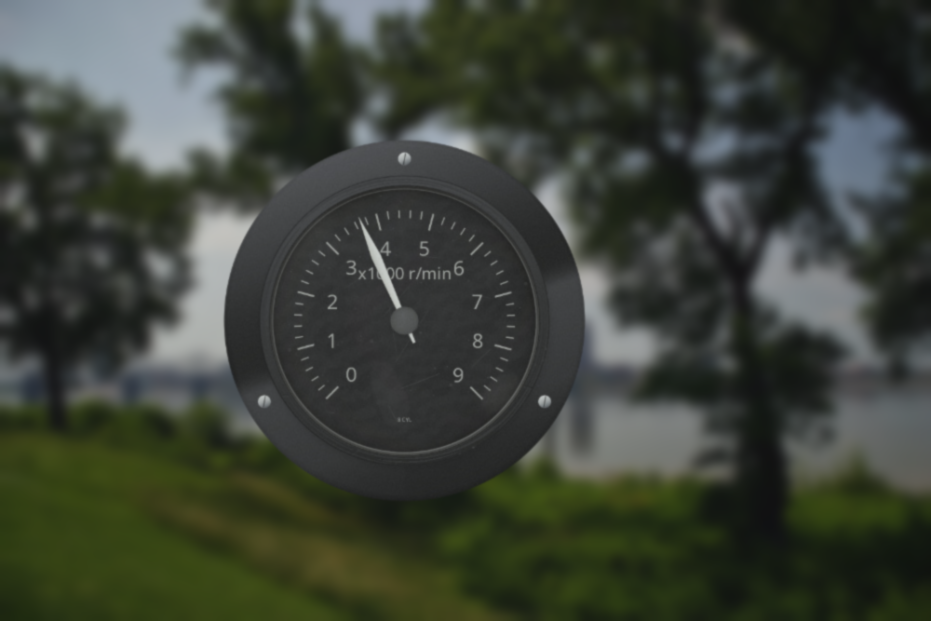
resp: 3700,rpm
